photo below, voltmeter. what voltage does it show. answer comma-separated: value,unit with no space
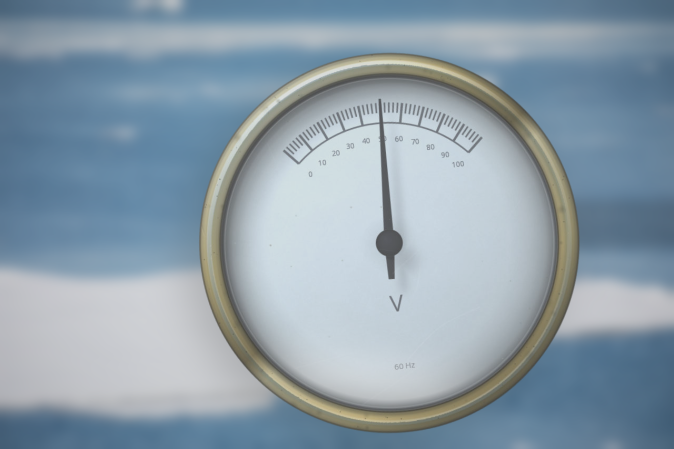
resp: 50,V
